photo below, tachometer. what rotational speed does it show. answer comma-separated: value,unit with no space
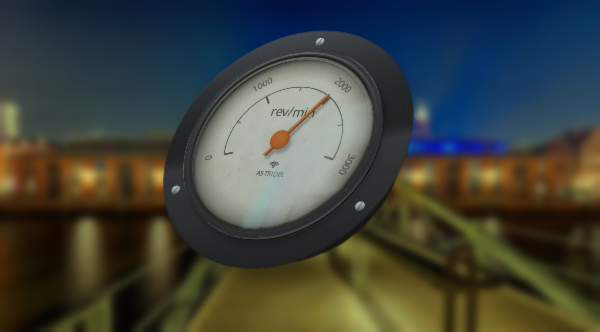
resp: 2000,rpm
